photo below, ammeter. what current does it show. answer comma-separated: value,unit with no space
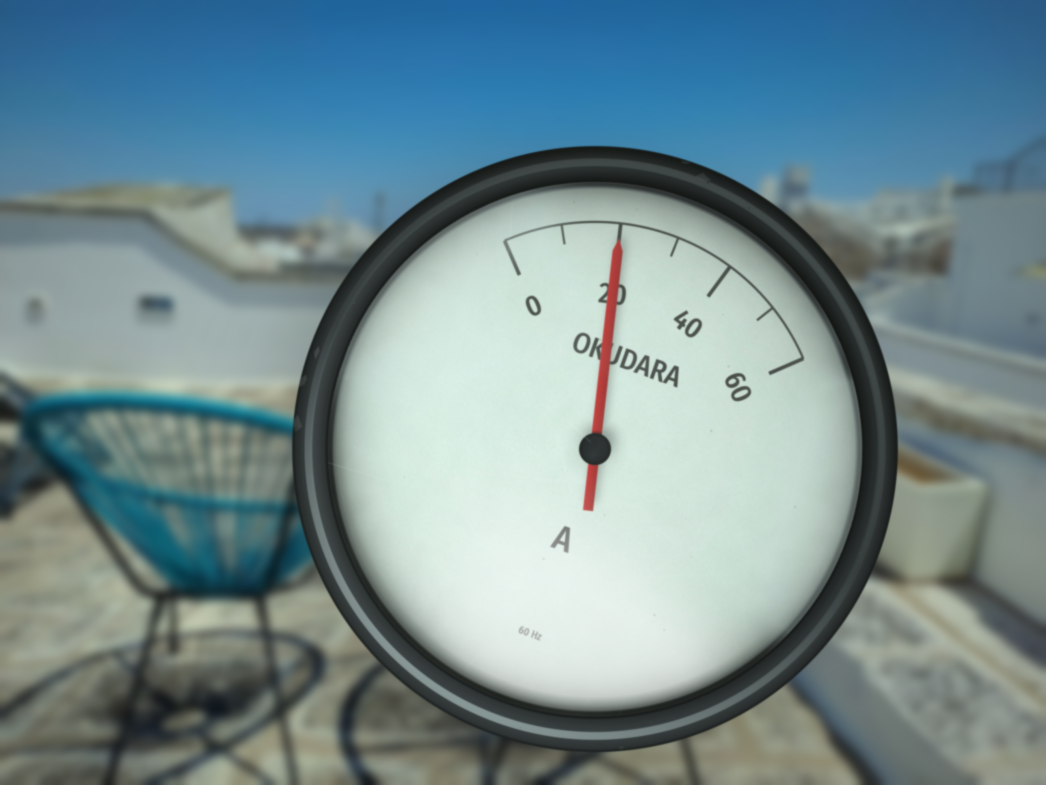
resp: 20,A
